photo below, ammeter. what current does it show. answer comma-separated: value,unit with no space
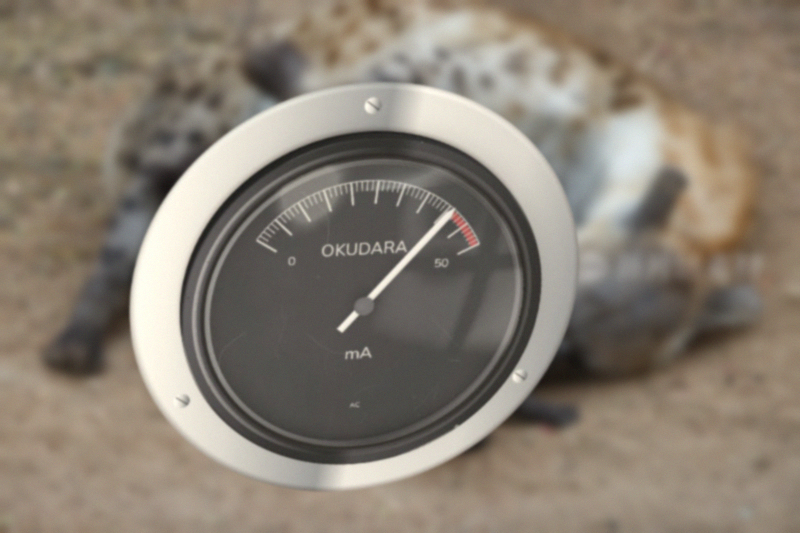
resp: 40,mA
